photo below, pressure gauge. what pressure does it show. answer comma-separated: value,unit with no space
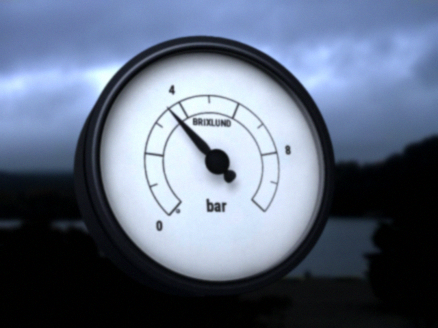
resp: 3.5,bar
